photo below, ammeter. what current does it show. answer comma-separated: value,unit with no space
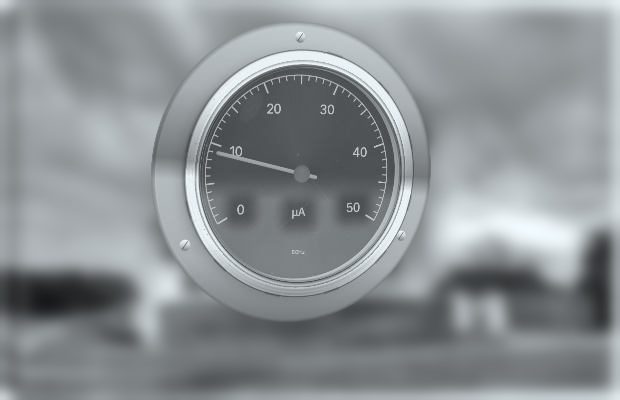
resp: 9,µA
